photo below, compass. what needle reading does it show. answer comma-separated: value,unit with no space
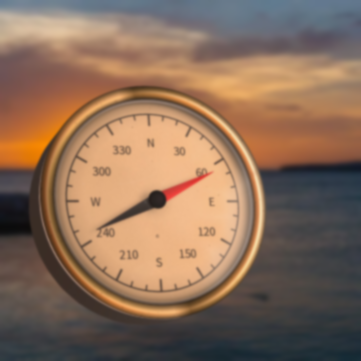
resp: 65,°
